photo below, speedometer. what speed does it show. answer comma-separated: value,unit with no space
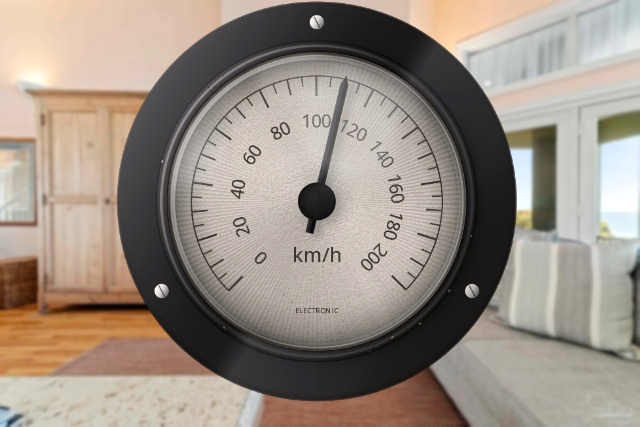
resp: 110,km/h
